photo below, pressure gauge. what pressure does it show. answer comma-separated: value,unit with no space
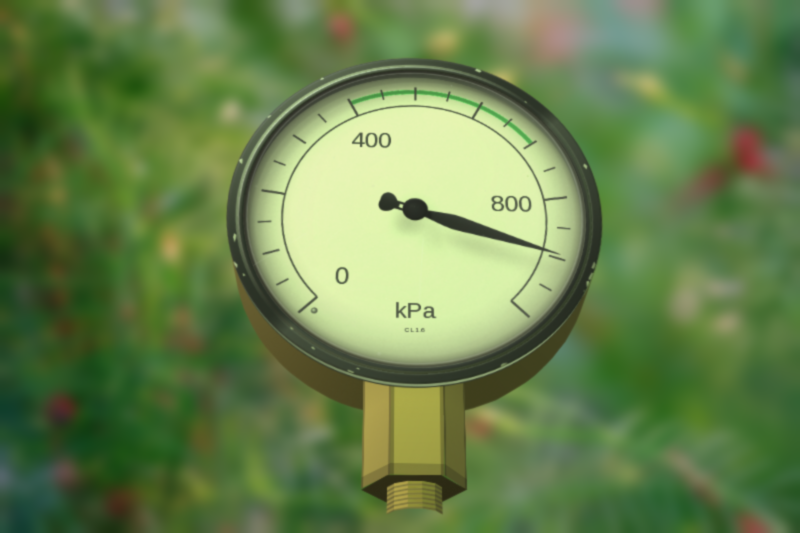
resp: 900,kPa
